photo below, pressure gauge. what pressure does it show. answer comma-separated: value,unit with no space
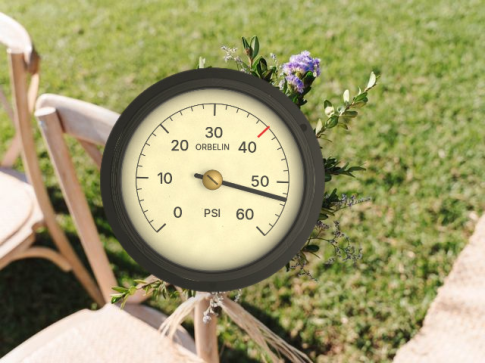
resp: 53,psi
